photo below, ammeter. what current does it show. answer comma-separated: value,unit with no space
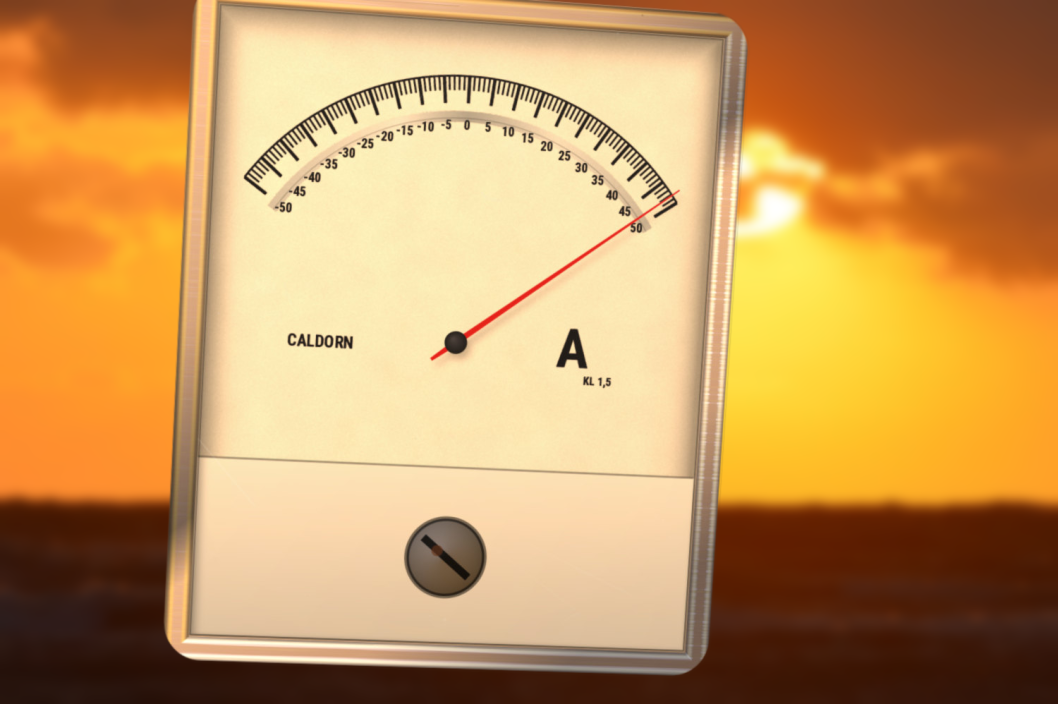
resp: 48,A
